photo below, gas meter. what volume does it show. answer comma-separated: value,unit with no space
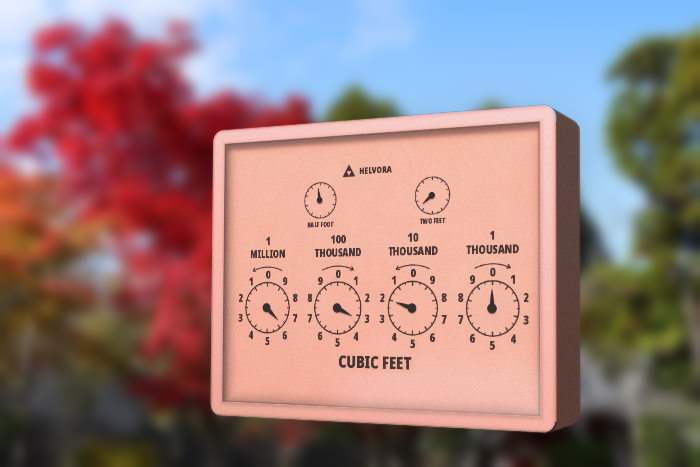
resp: 632000,ft³
